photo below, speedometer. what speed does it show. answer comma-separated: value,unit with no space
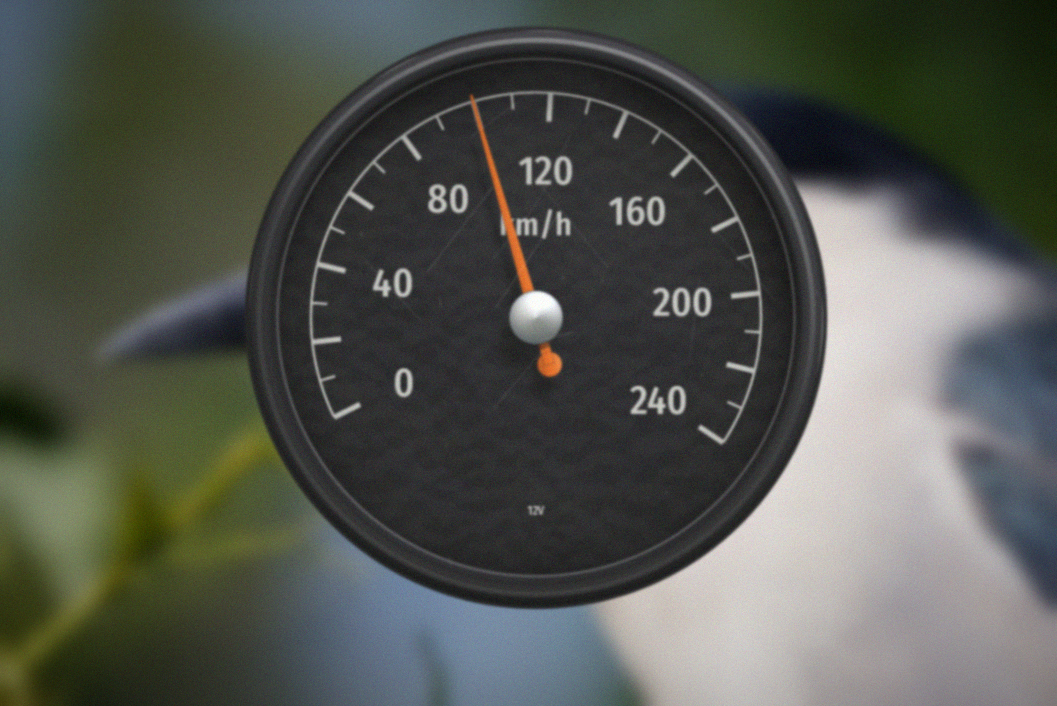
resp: 100,km/h
